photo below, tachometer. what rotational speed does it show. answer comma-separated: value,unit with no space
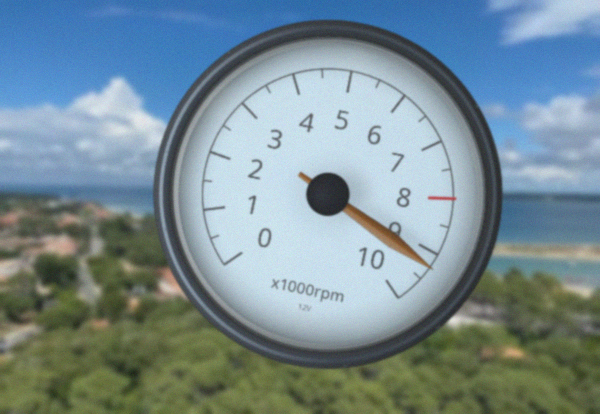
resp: 9250,rpm
